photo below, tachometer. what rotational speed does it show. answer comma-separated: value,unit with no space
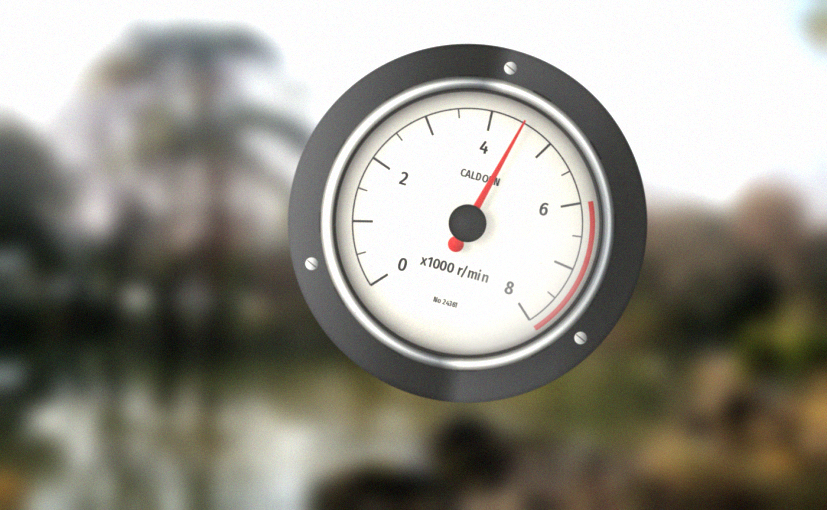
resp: 4500,rpm
